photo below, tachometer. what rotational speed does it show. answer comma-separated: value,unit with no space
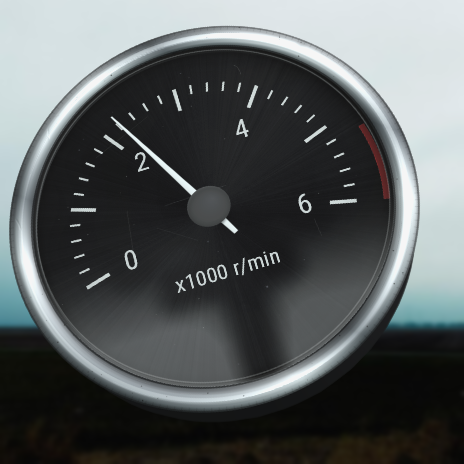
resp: 2200,rpm
